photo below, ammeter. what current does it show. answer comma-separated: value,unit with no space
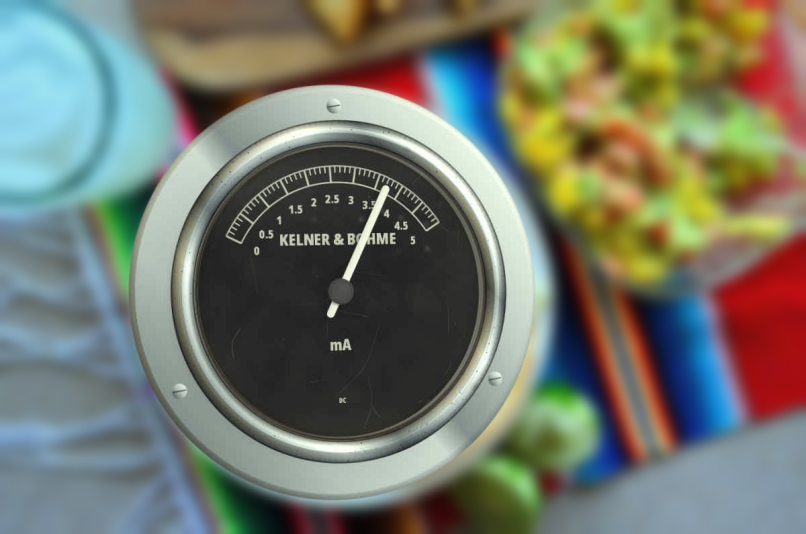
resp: 3.7,mA
